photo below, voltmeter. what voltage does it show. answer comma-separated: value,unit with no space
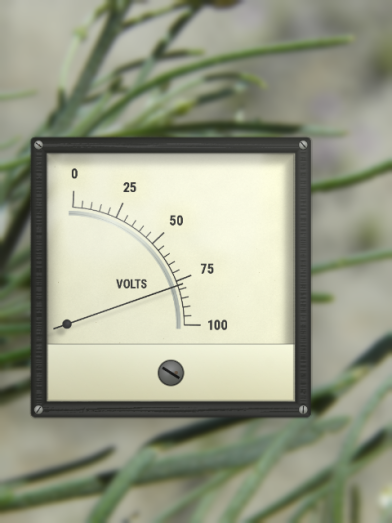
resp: 77.5,V
